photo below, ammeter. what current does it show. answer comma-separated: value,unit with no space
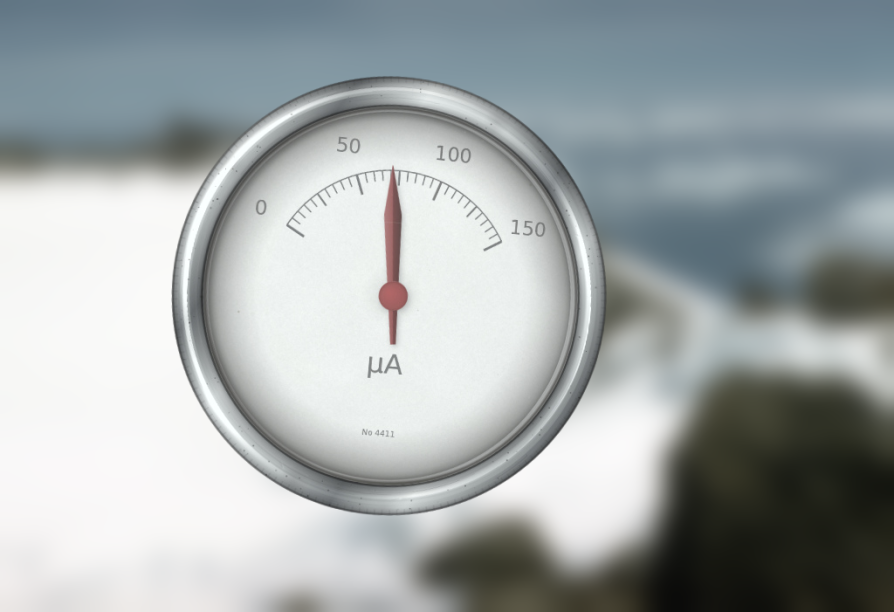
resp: 70,µA
